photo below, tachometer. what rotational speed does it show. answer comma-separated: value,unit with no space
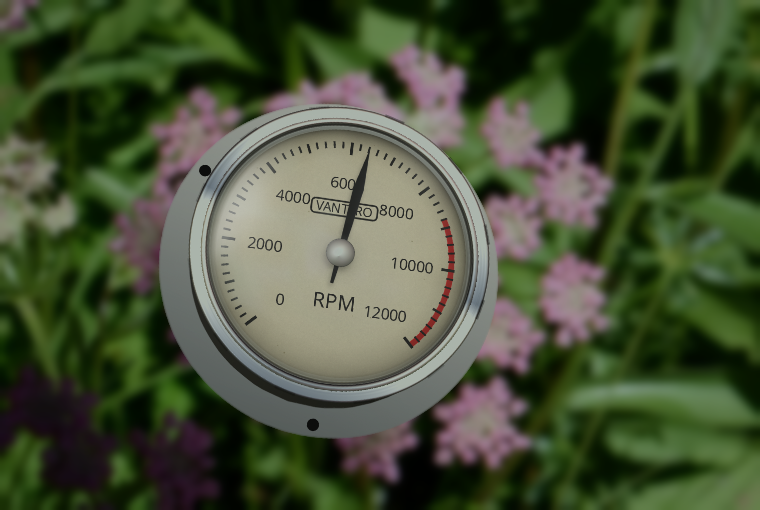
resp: 6400,rpm
